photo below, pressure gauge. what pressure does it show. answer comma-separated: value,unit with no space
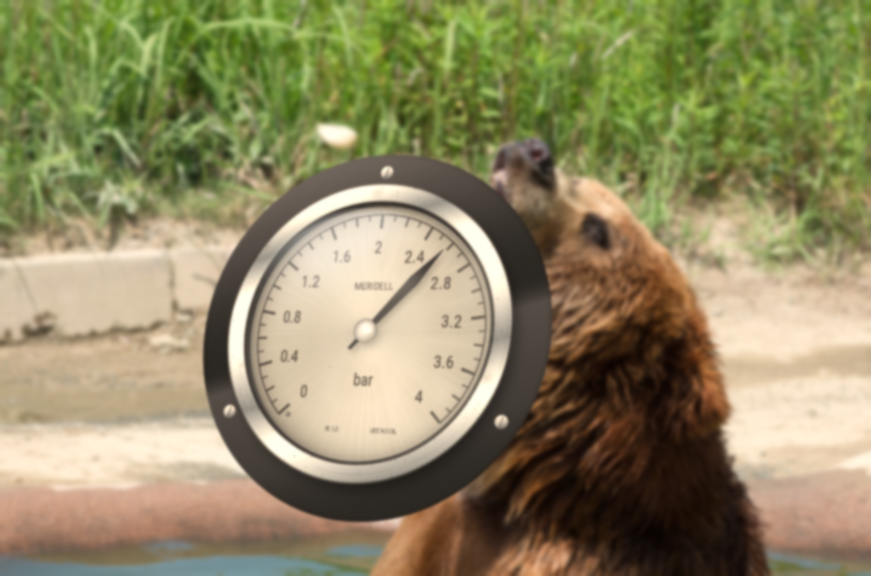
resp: 2.6,bar
